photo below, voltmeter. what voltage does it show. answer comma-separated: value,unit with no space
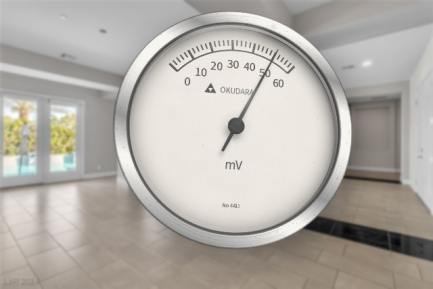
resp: 50,mV
